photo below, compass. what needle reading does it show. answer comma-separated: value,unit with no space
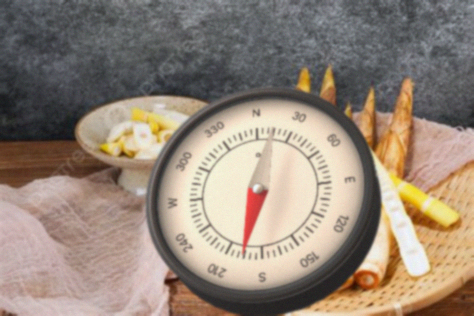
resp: 195,°
